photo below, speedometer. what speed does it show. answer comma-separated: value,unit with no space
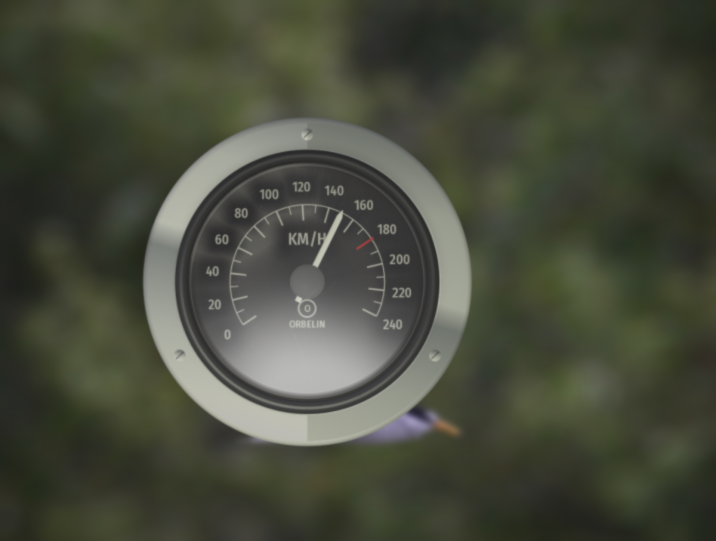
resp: 150,km/h
